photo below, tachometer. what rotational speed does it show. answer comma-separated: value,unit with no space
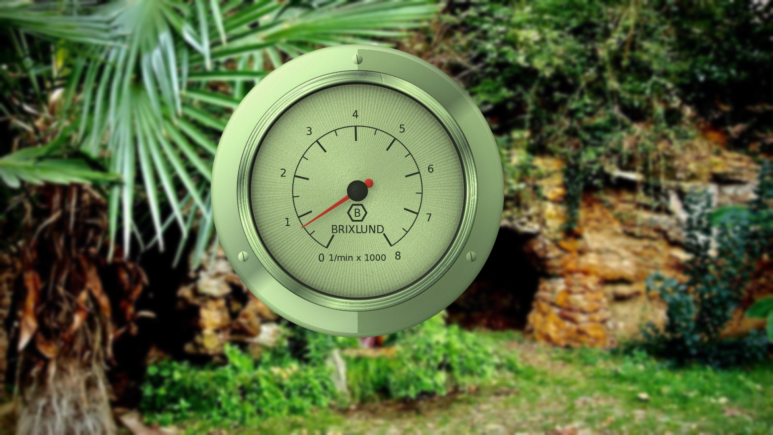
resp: 750,rpm
